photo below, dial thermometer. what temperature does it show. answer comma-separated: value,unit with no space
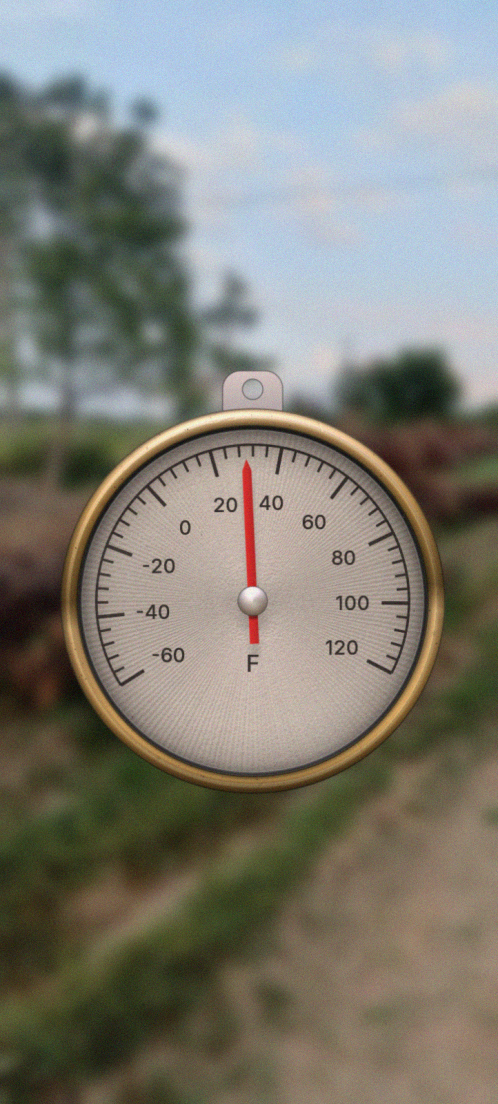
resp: 30,°F
